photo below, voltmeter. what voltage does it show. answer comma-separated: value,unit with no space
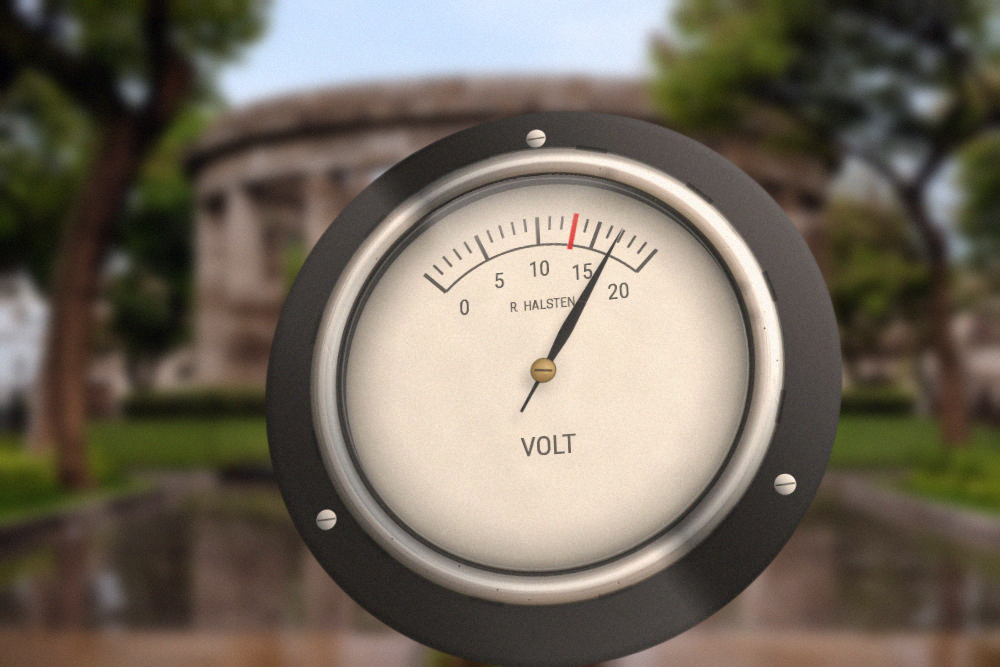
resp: 17,V
